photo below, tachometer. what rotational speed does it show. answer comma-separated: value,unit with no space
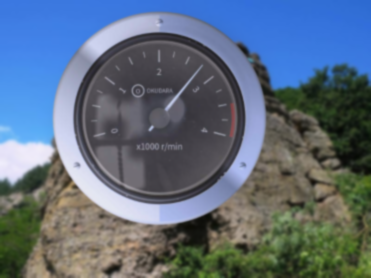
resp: 2750,rpm
